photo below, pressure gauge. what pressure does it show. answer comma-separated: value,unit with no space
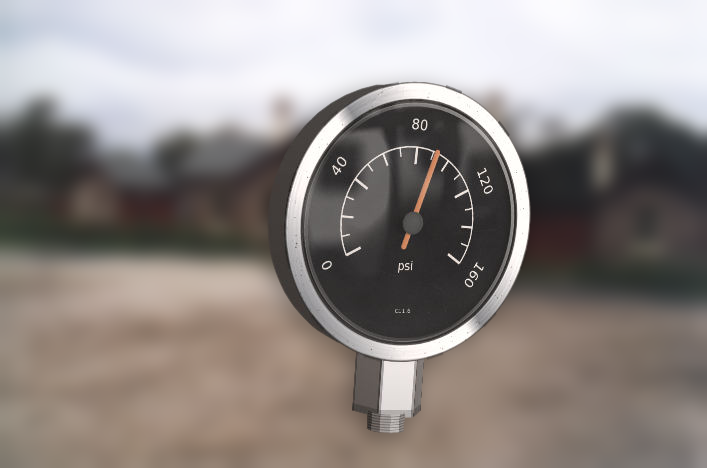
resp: 90,psi
